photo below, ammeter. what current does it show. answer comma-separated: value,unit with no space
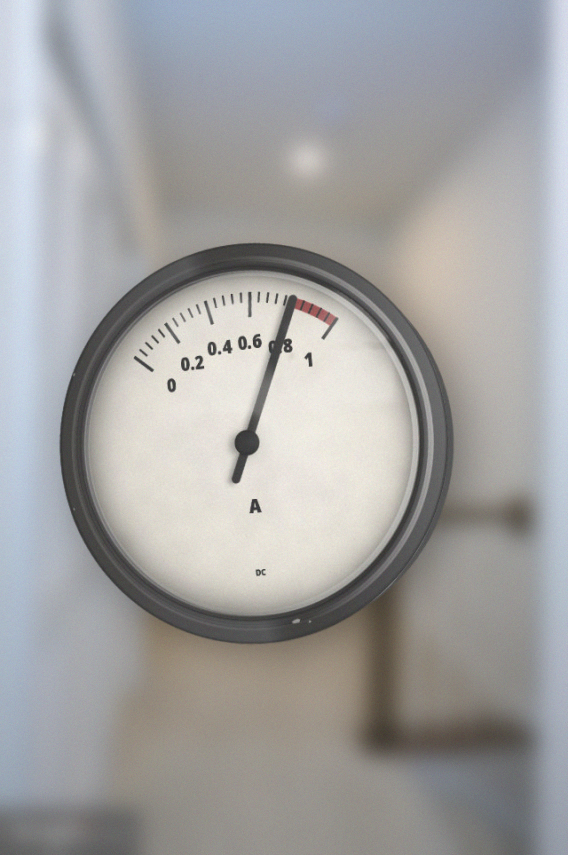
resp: 0.8,A
